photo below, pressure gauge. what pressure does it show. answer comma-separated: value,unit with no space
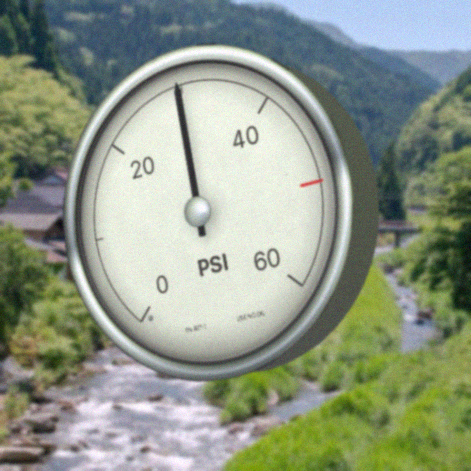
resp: 30,psi
